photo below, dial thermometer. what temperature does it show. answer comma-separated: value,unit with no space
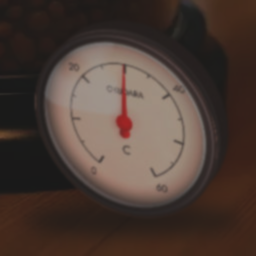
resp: 30,°C
